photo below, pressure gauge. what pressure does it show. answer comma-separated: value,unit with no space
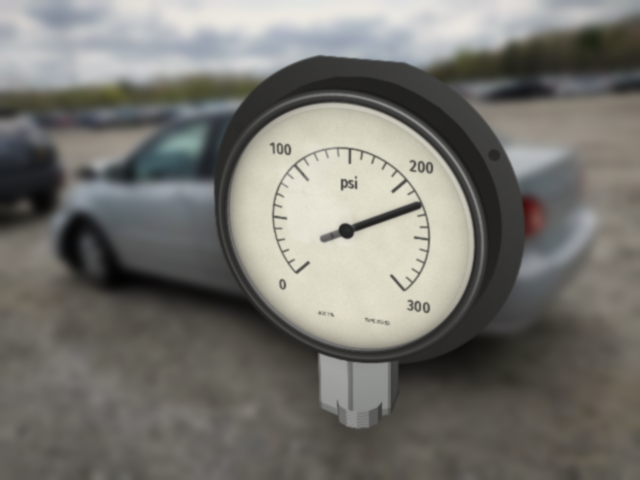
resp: 220,psi
